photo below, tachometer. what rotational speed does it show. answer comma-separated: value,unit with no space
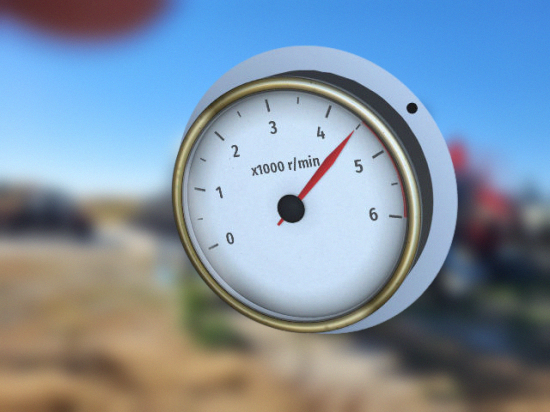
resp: 4500,rpm
